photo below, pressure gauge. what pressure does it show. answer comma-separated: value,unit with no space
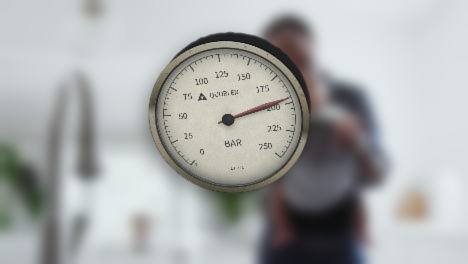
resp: 195,bar
